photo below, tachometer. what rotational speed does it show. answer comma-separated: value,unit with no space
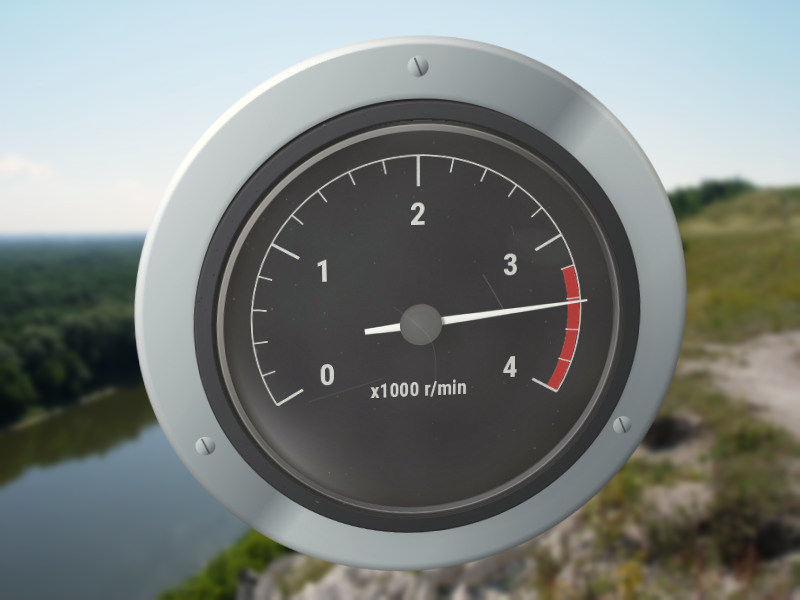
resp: 3400,rpm
